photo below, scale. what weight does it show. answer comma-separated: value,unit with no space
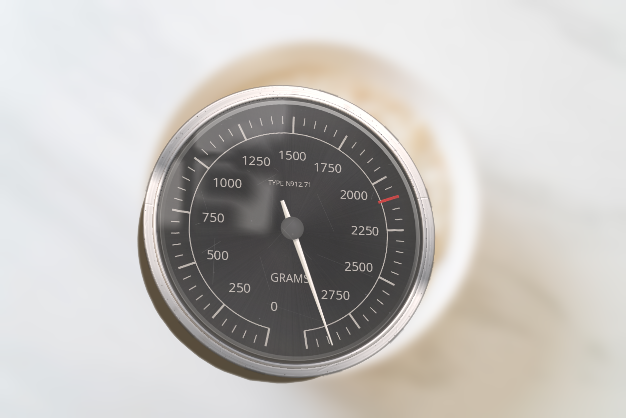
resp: 2900,g
